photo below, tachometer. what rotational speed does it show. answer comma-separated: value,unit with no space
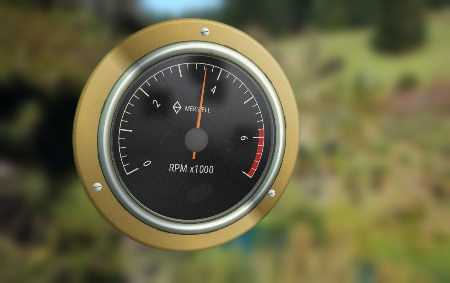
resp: 3600,rpm
